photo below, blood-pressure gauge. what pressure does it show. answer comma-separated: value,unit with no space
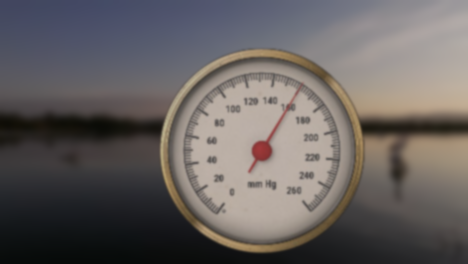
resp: 160,mmHg
